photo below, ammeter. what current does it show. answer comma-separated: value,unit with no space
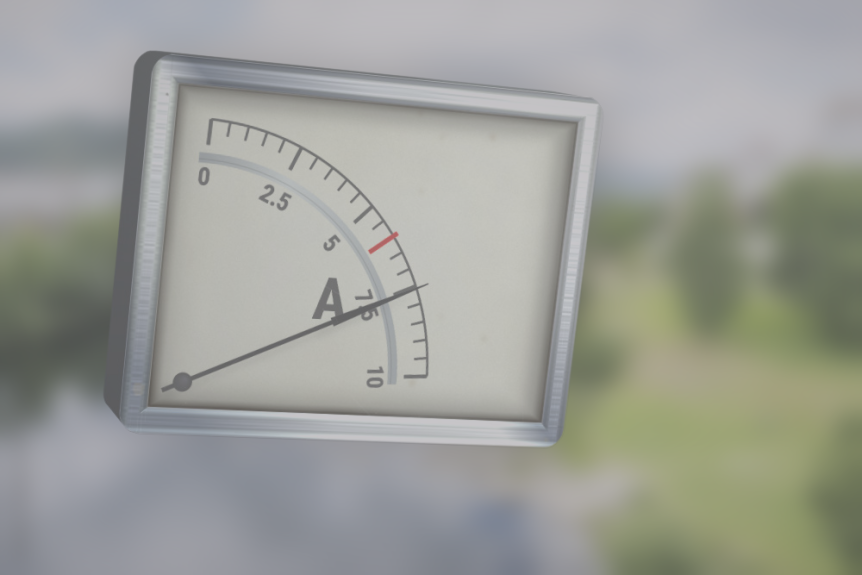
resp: 7.5,A
